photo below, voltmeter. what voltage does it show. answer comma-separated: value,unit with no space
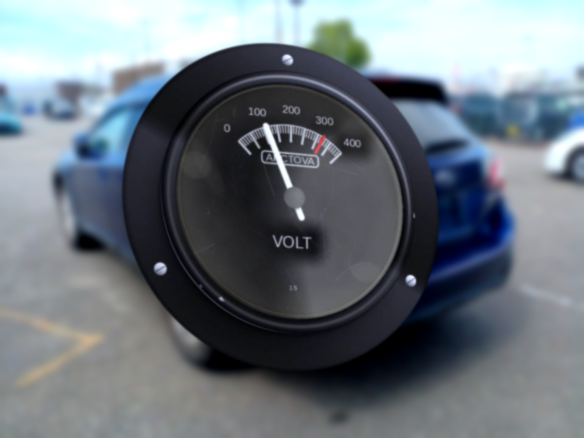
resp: 100,V
